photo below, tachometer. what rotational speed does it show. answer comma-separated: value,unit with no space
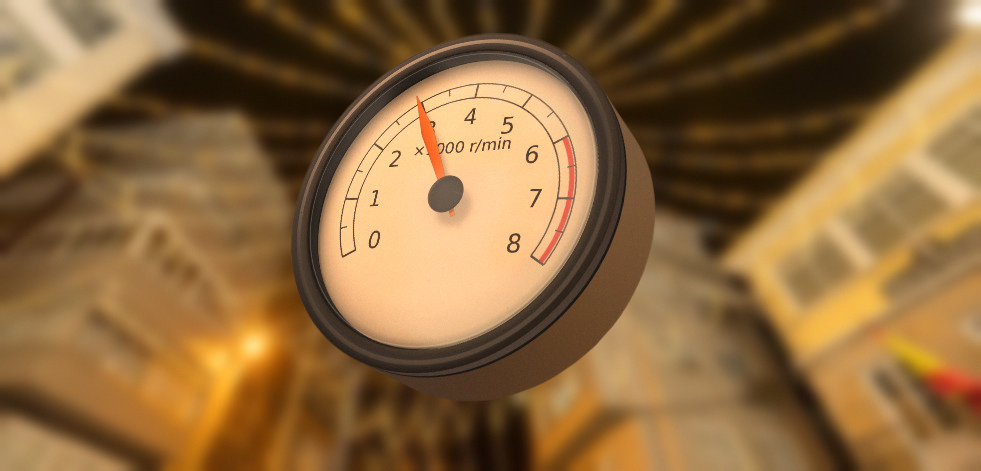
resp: 3000,rpm
